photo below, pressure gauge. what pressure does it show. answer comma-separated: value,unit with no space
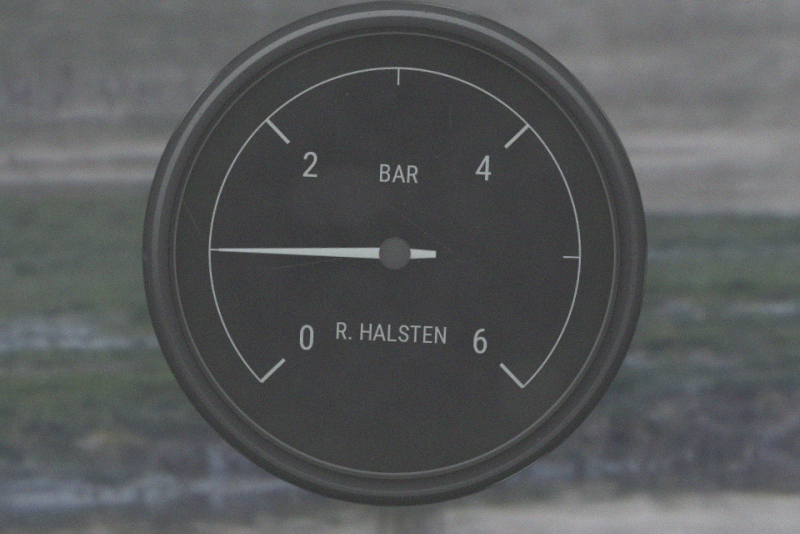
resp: 1,bar
